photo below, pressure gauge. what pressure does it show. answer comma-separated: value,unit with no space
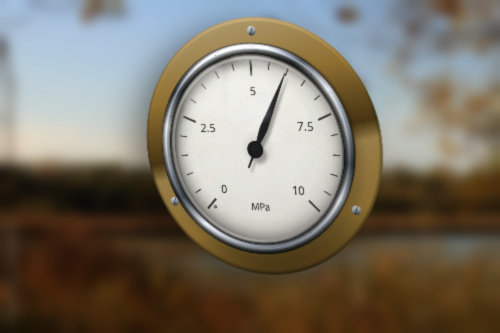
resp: 6,MPa
